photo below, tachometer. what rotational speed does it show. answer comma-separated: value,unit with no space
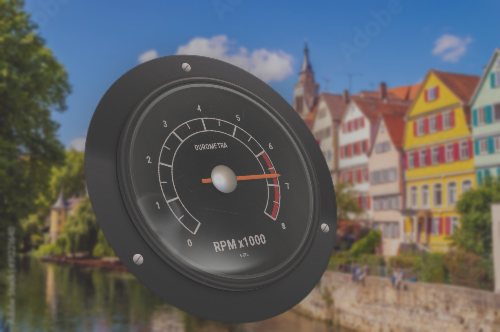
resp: 6750,rpm
